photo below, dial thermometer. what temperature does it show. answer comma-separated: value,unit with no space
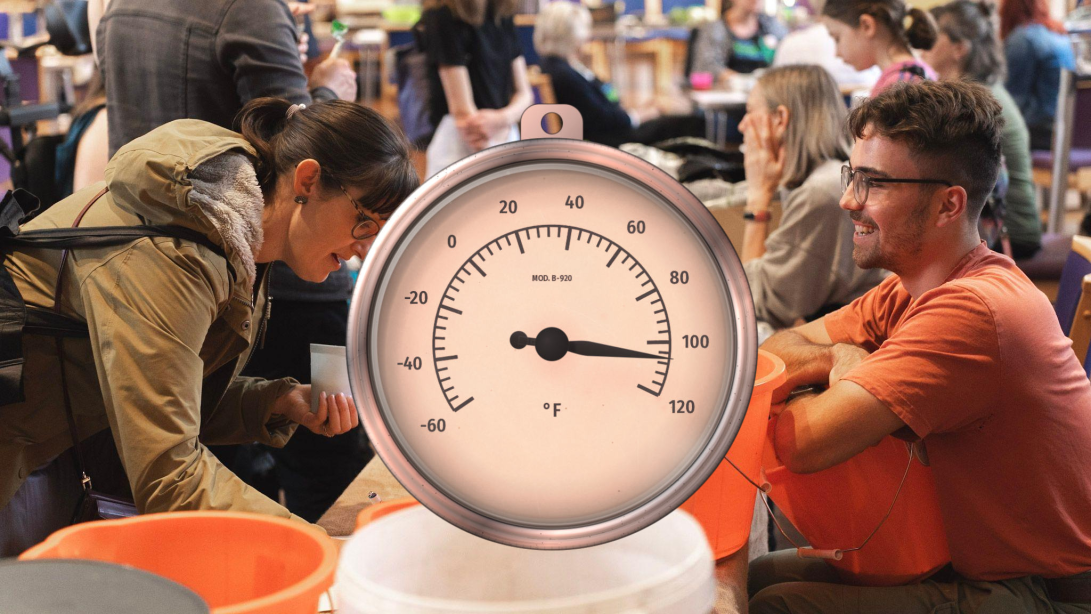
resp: 106,°F
